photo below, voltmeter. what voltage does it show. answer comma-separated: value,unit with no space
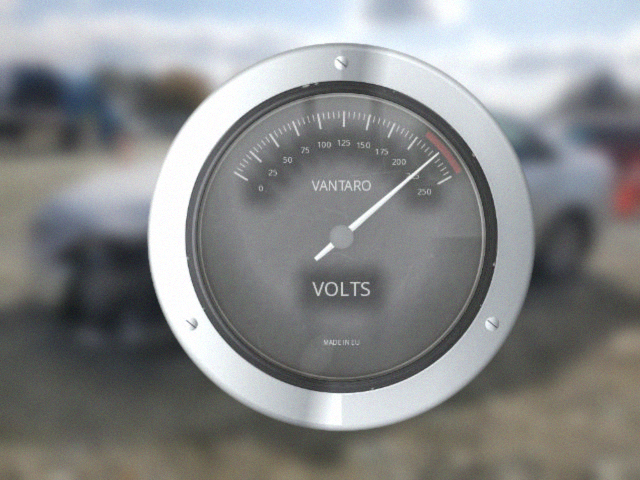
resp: 225,V
